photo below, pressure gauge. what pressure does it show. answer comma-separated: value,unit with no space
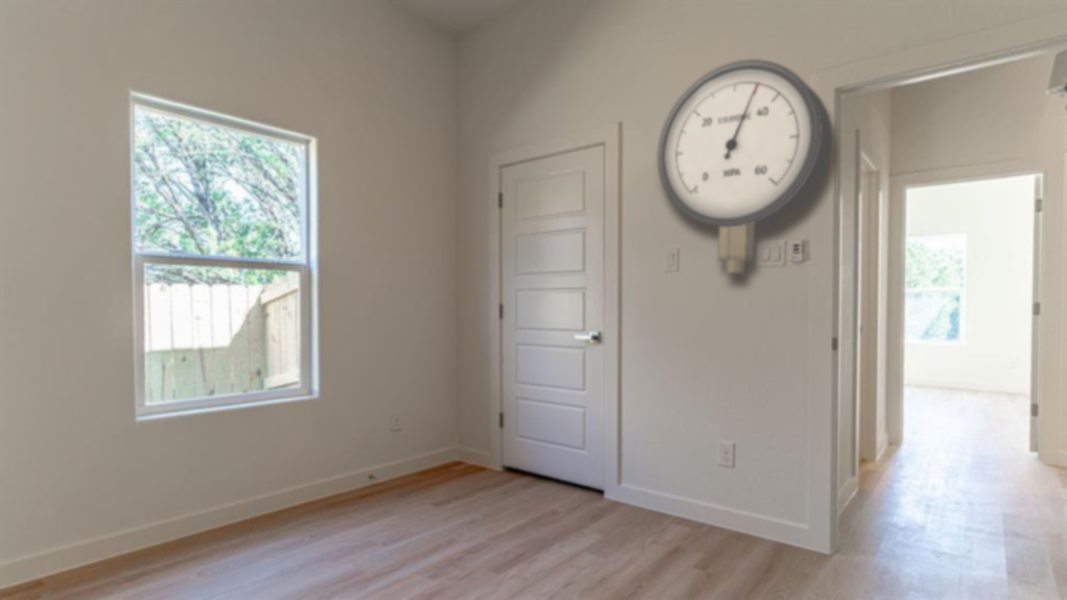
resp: 35,MPa
